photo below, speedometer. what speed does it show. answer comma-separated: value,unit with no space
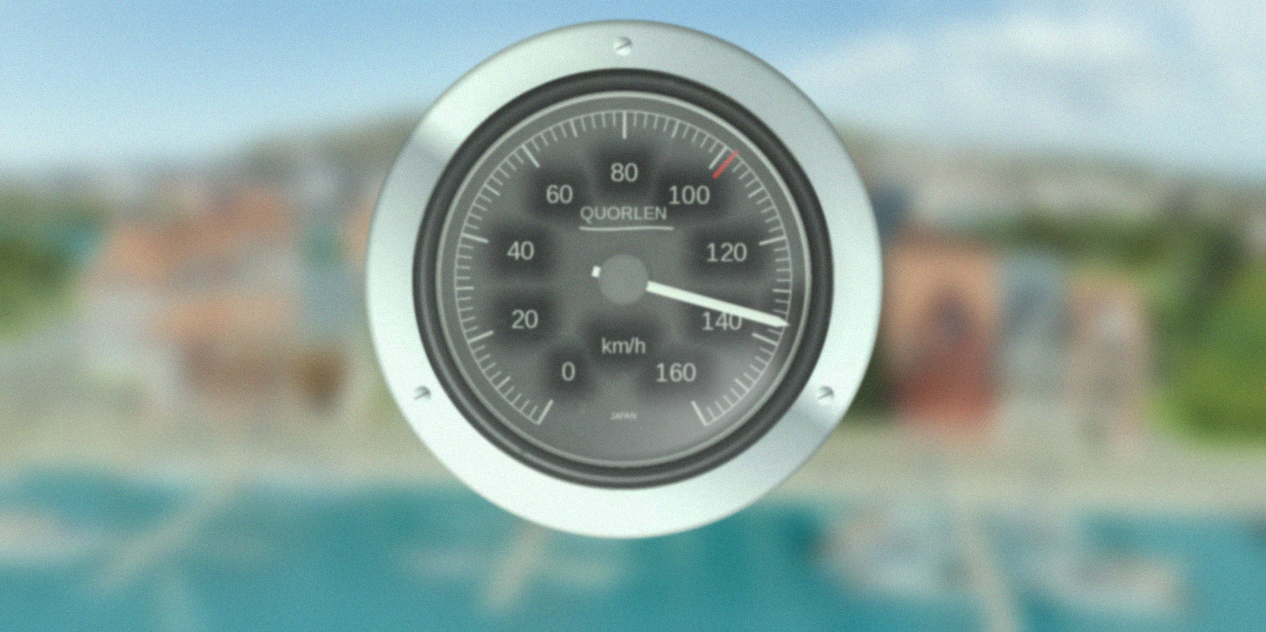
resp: 136,km/h
